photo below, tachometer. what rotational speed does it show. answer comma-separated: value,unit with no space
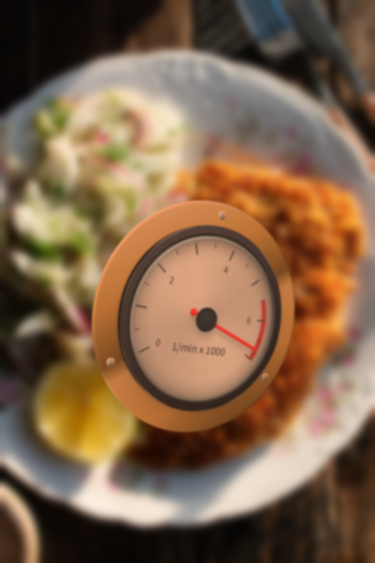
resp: 6750,rpm
